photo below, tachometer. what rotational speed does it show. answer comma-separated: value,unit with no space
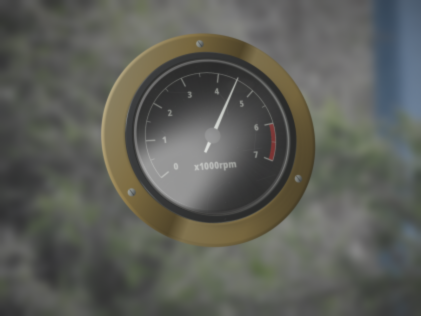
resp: 4500,rpm
